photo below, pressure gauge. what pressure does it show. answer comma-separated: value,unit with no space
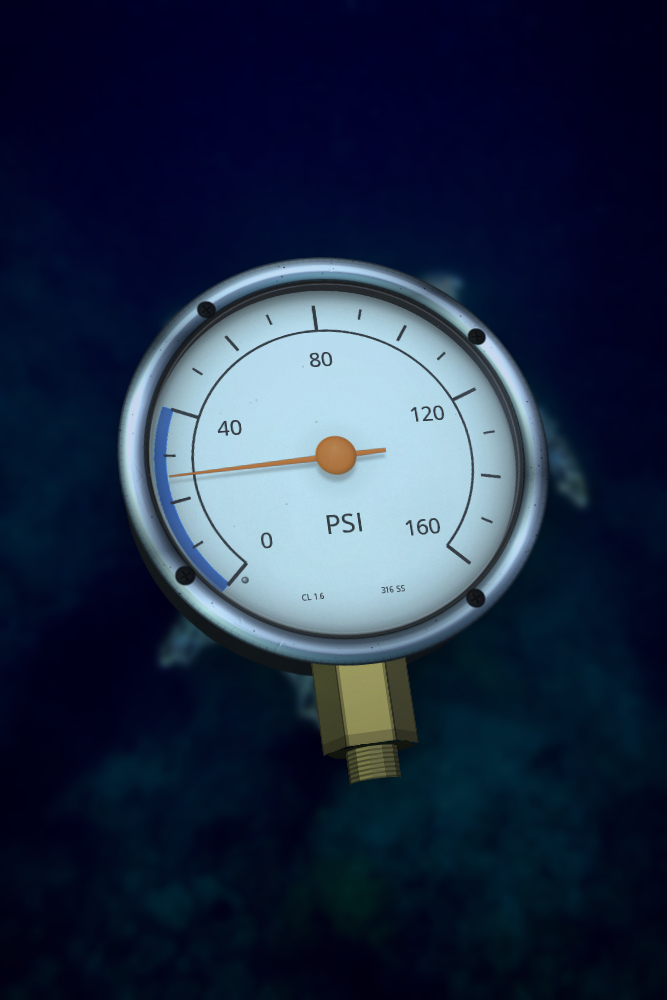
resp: 25,psi
